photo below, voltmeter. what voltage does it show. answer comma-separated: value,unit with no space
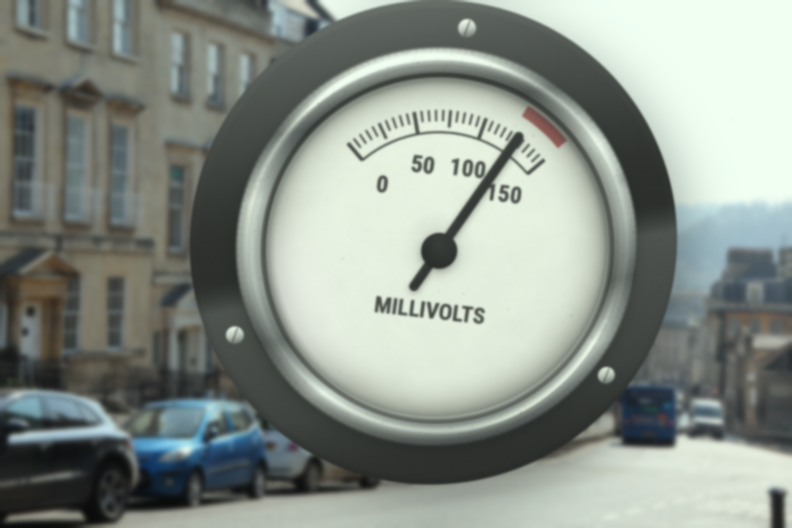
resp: 125,mV
